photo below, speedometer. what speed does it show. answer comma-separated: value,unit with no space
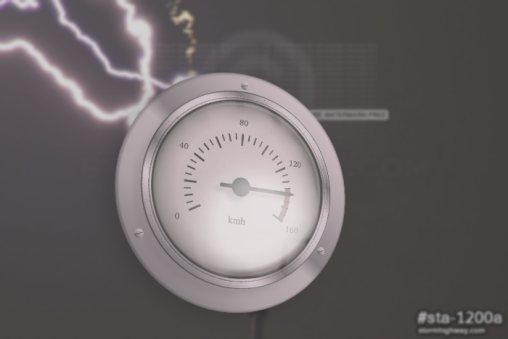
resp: 140,km/h
